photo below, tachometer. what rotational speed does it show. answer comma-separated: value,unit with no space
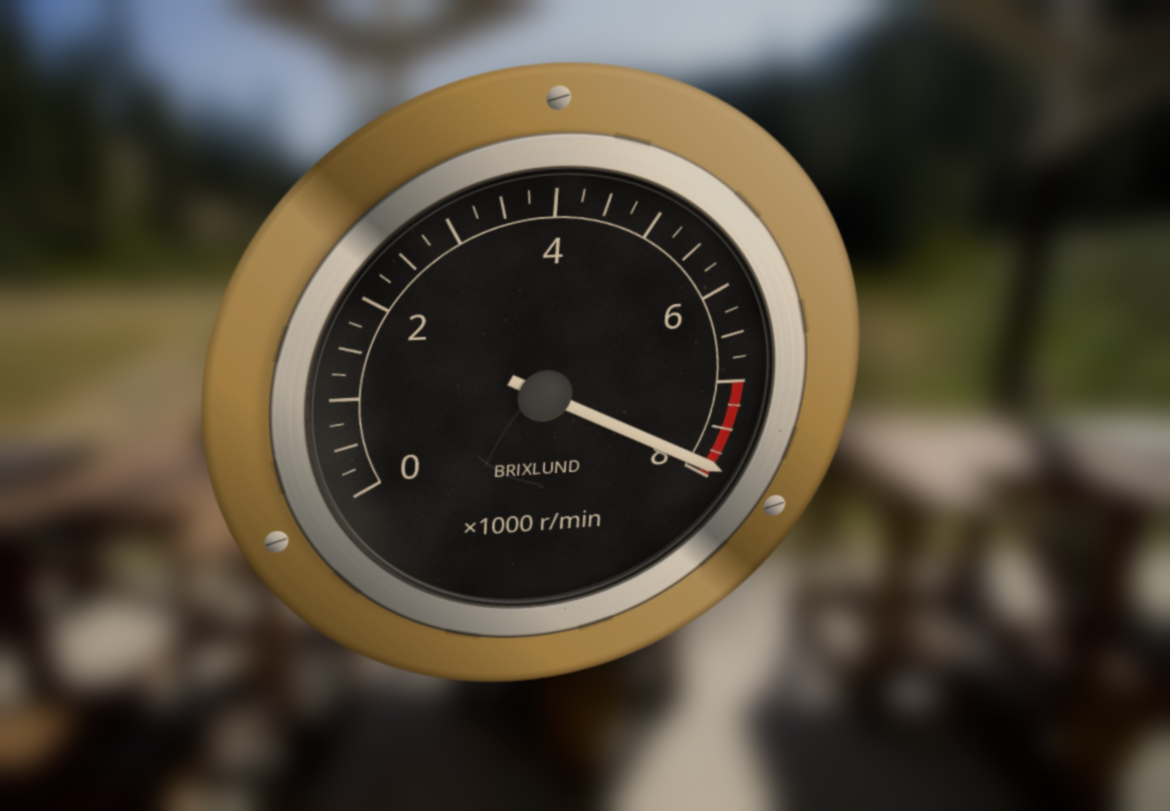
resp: 7875,rpm
